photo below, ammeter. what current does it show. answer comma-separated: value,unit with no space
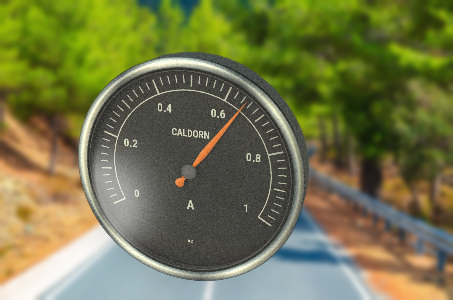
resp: 0.65,A
